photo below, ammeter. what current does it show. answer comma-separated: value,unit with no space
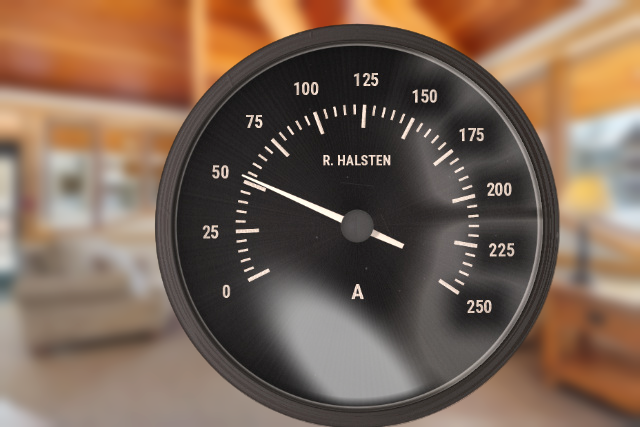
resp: 52.5,A
